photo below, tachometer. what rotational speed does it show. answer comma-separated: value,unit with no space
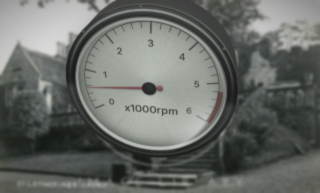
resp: 600,rpm
